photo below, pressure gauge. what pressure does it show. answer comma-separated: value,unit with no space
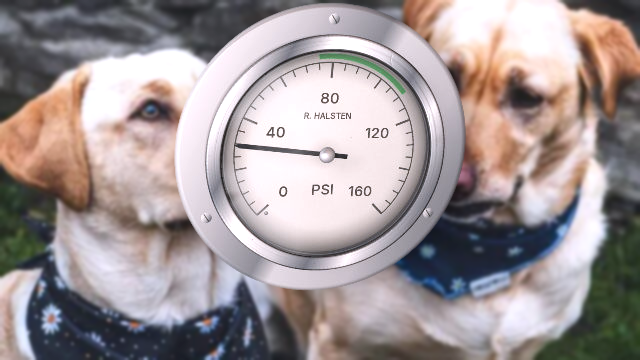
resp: 30,psi
